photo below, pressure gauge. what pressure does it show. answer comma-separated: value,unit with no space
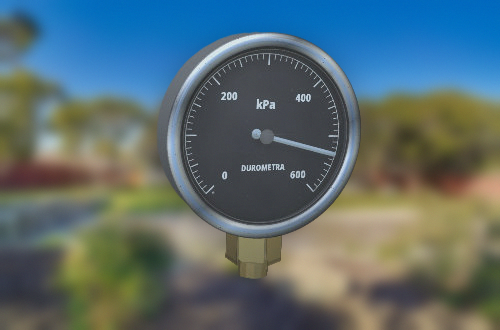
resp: 530,kPa
